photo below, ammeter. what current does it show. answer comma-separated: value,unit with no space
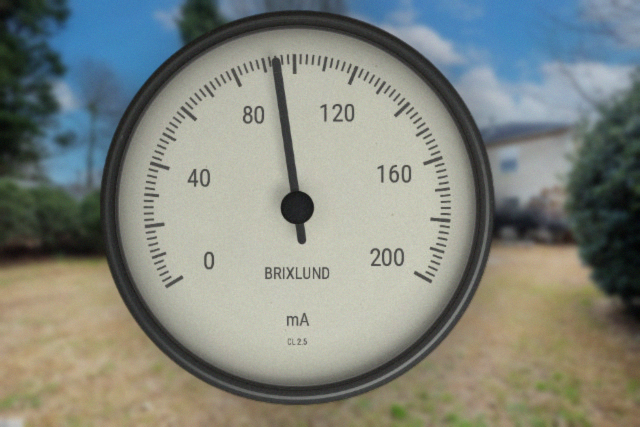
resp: 94,mA
